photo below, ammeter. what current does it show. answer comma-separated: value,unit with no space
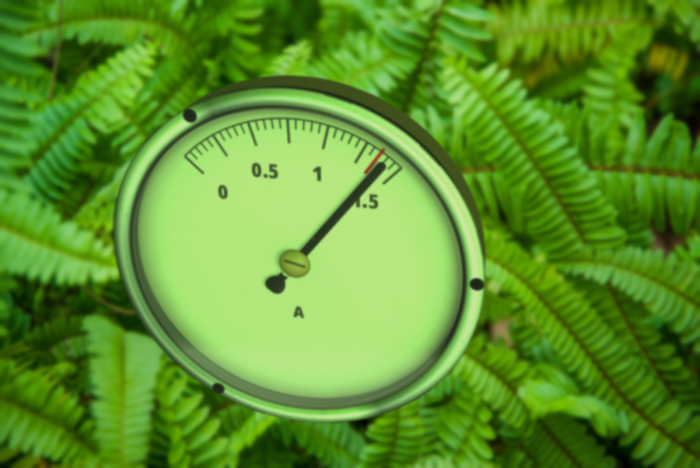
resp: 1.4,A
